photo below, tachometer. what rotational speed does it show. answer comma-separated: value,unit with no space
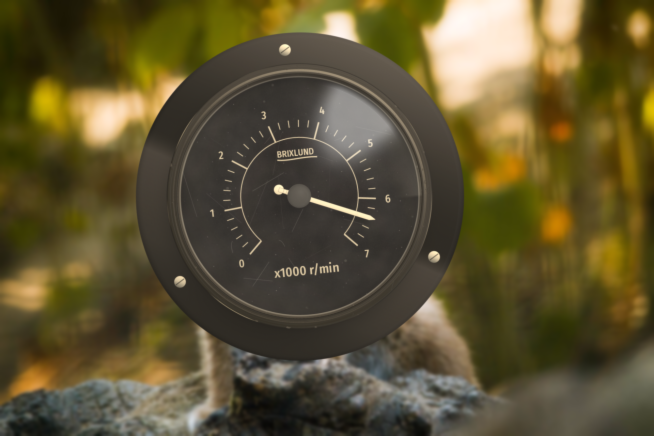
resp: 6400,rpm
